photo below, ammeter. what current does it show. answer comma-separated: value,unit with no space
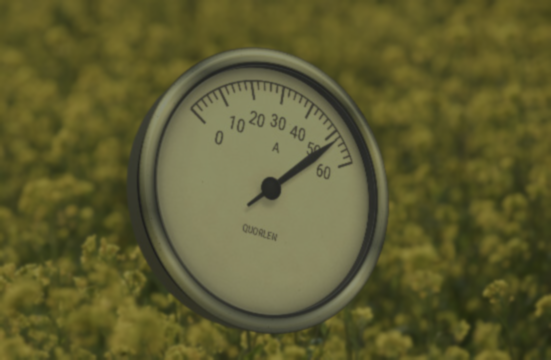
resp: 52,A
